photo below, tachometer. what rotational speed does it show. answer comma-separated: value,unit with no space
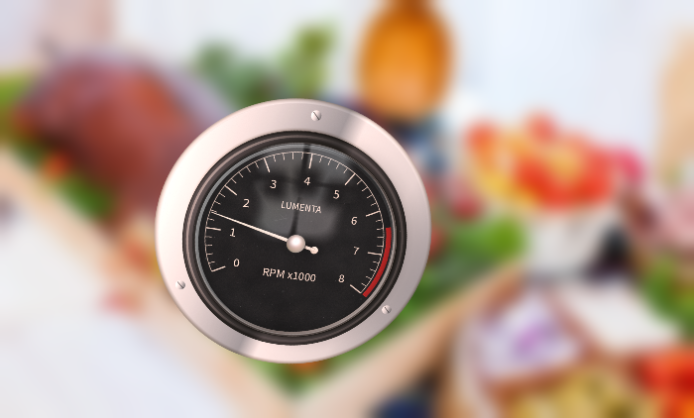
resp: 1400,rpm
